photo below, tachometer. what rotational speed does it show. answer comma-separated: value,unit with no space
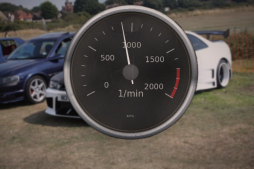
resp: 900,rpm
